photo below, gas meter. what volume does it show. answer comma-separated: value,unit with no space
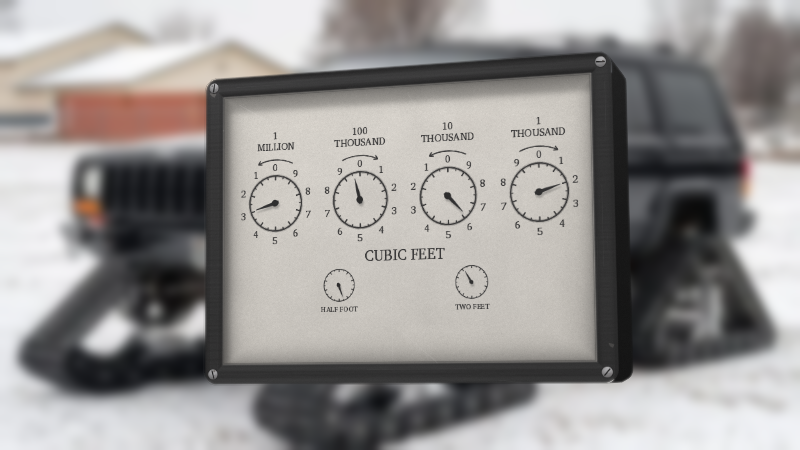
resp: 296200,ft³
